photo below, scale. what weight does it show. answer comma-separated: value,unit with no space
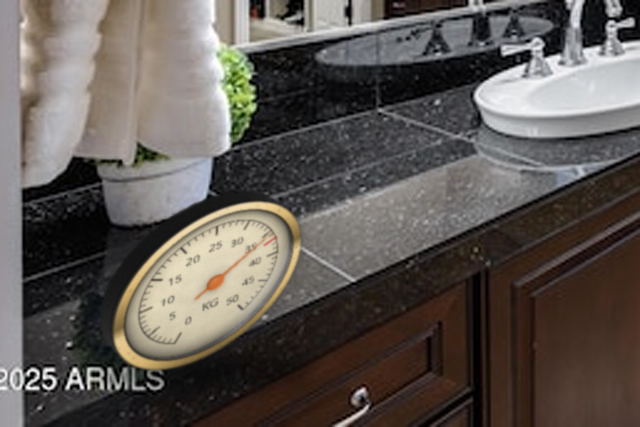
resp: 35,kg
